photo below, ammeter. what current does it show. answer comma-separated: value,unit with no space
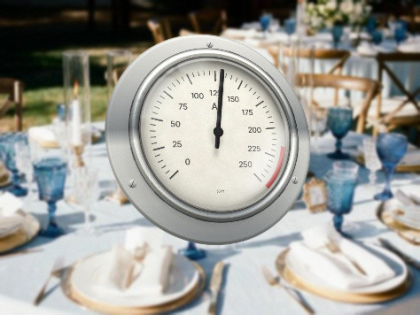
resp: 130,A
